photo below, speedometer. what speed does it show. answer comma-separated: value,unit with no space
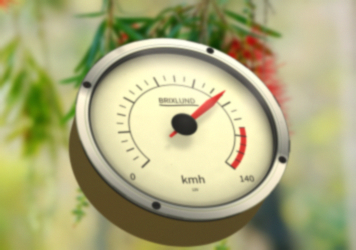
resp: 95,km/h
